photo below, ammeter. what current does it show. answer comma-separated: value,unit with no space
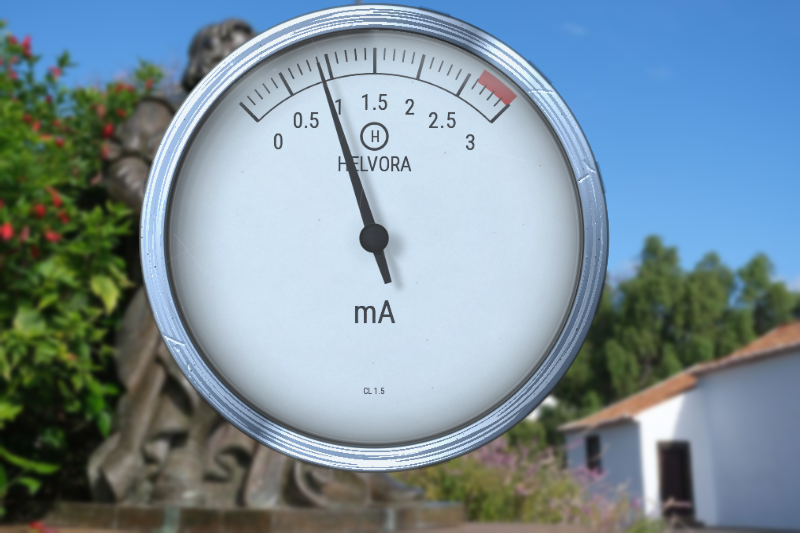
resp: 0.9,mA
